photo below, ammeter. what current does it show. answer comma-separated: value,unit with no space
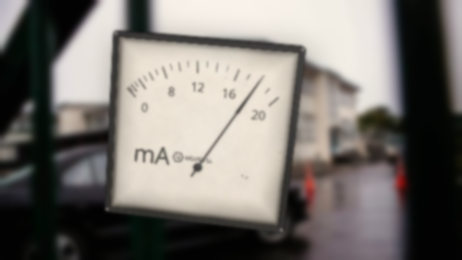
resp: 18,mA
